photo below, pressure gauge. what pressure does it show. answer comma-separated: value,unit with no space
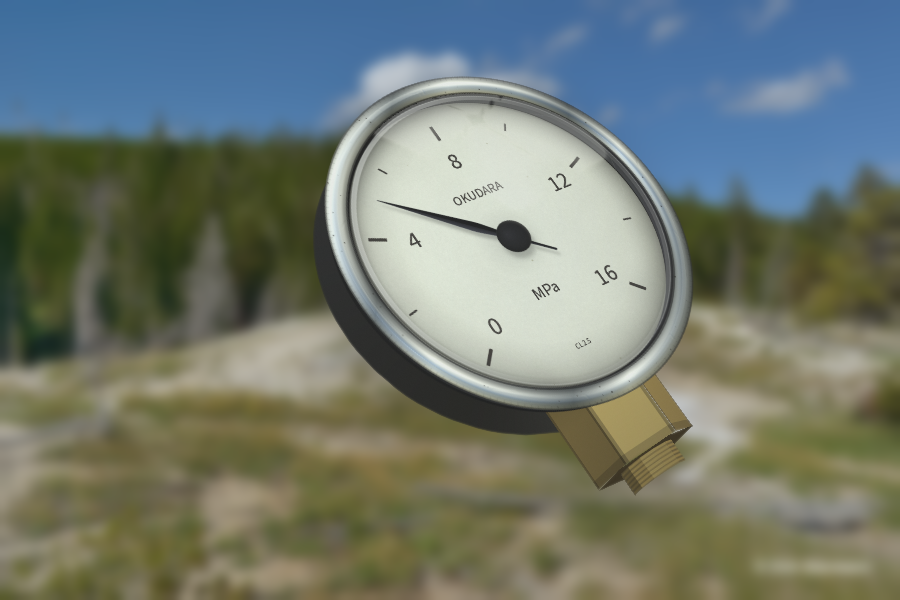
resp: 5,MPa
